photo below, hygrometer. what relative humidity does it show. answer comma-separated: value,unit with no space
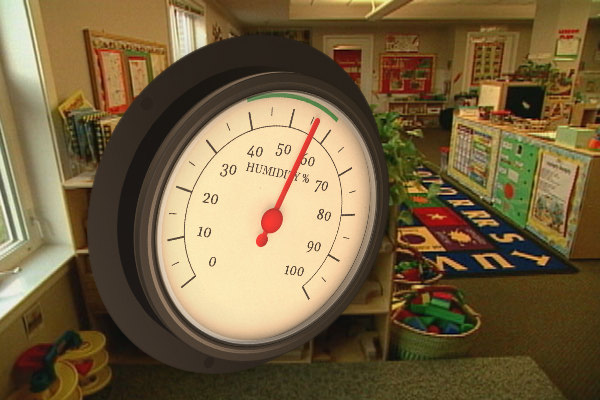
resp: 55,%
